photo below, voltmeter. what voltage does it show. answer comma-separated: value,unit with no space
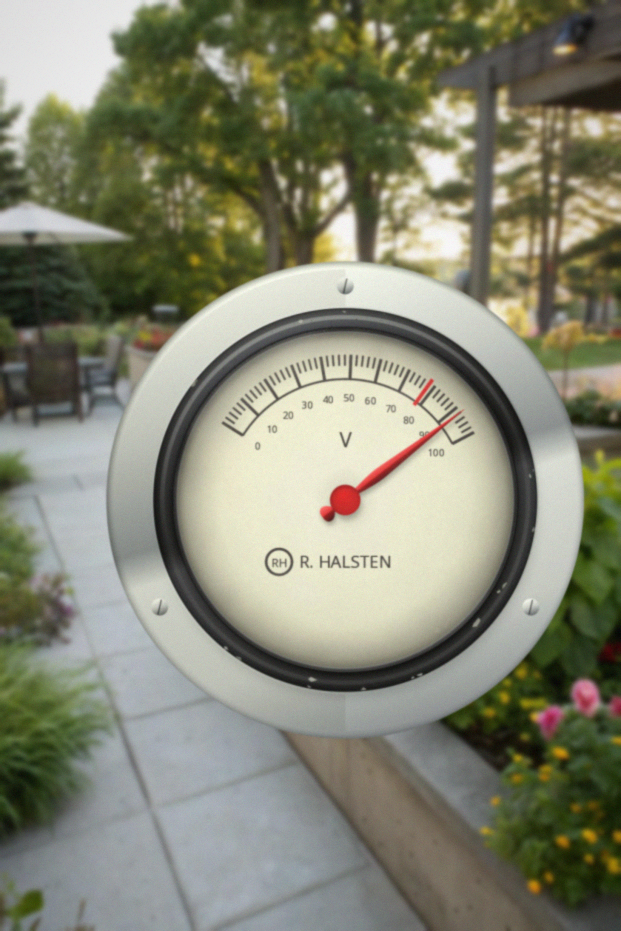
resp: 92,V
